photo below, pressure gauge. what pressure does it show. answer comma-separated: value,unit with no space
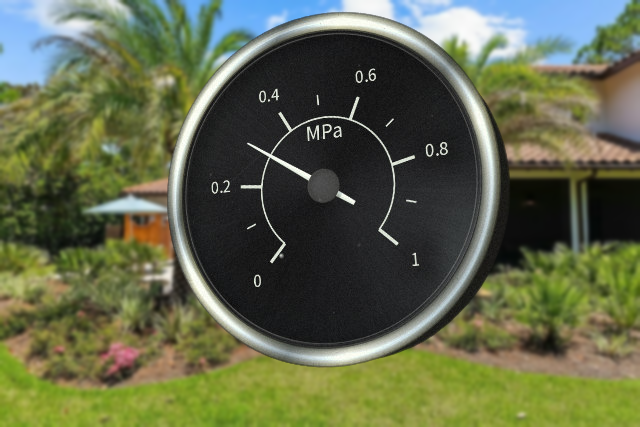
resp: 0.3,MPa
